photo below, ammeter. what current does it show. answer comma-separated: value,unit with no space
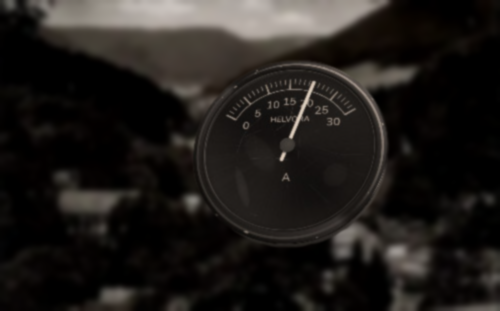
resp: 20,A
